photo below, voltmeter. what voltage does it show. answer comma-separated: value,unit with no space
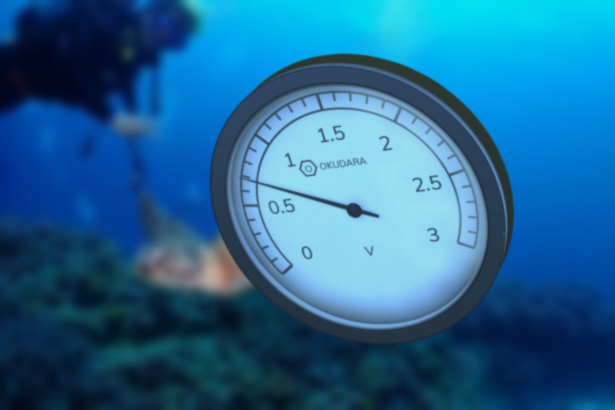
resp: 0.7,V
